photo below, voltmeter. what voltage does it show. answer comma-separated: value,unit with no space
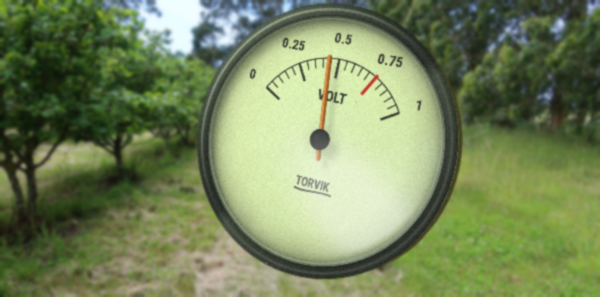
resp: 0.45,V
